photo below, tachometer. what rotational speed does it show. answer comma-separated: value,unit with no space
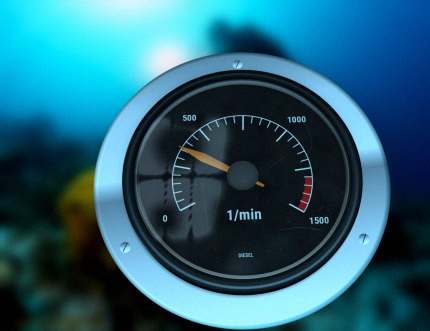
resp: 350,rpm
